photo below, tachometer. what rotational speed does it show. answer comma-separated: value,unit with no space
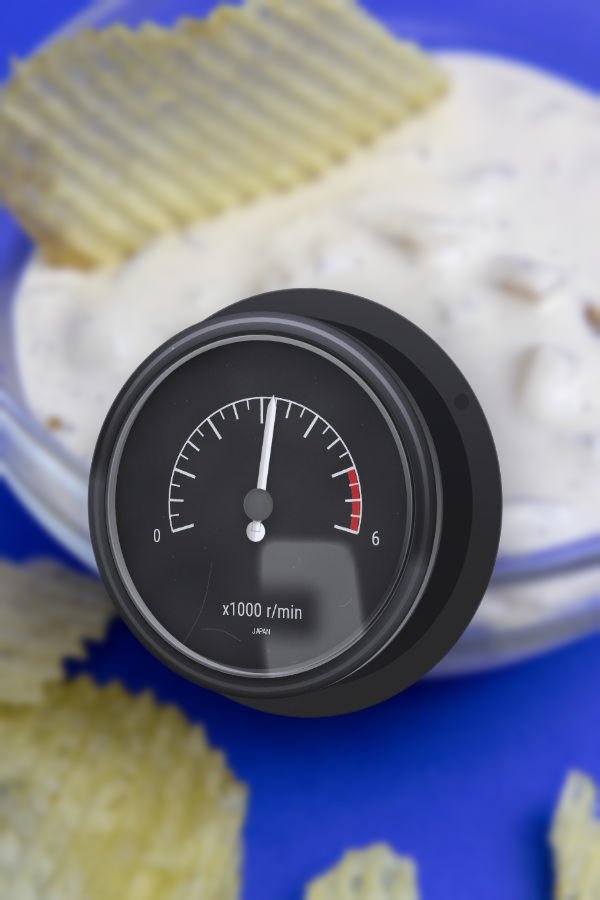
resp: 3250,rpm
